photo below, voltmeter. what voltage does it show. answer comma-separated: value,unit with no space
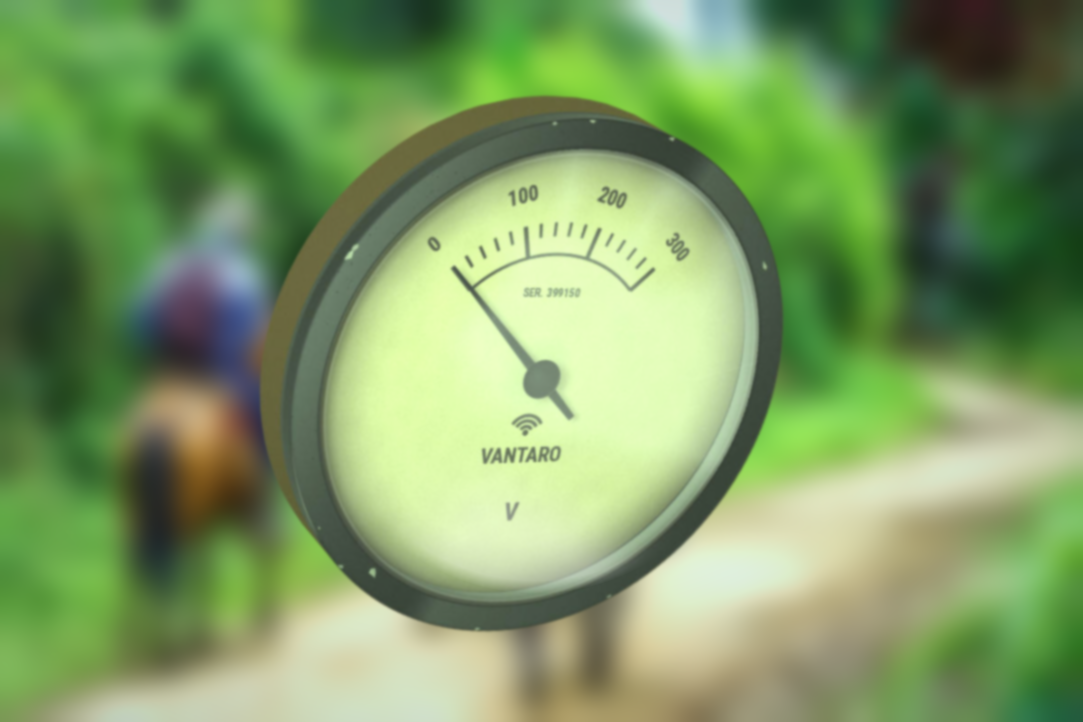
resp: 0,V
